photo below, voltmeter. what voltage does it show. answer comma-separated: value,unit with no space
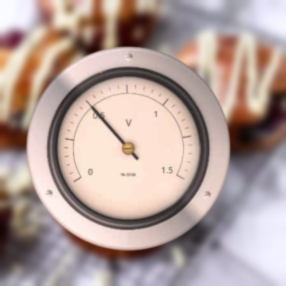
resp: 0.5,V
